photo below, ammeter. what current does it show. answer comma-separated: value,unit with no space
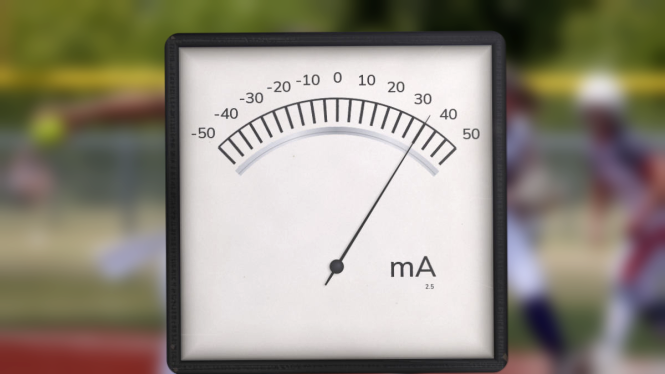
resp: 35,mA
